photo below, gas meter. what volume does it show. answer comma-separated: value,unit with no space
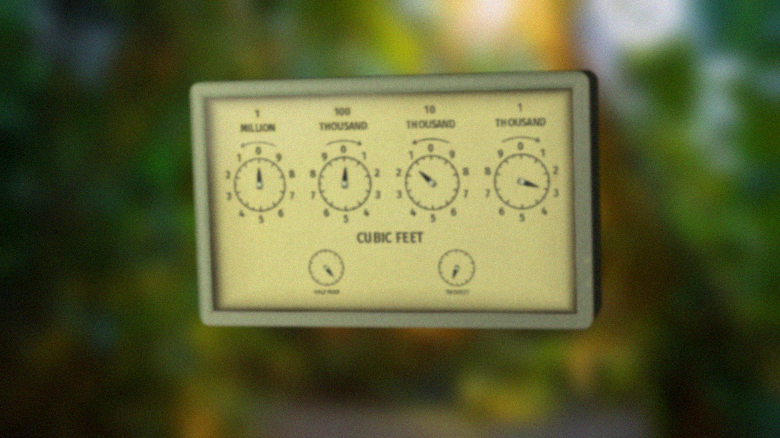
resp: 1300,ft³
